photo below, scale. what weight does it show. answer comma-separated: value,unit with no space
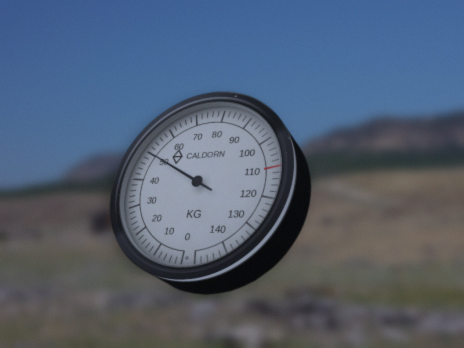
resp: 50,kg
